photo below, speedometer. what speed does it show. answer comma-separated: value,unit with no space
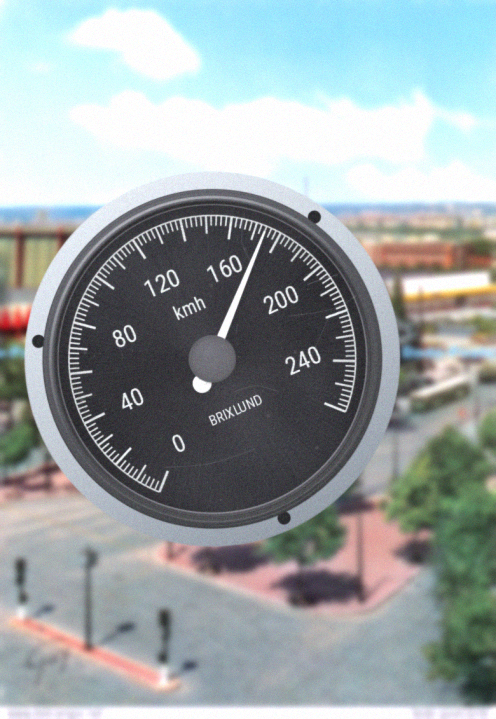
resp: 174,km/h
